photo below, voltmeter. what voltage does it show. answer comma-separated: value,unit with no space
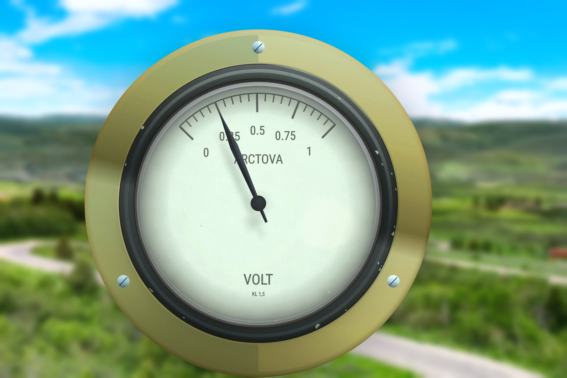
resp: 0.25,V
